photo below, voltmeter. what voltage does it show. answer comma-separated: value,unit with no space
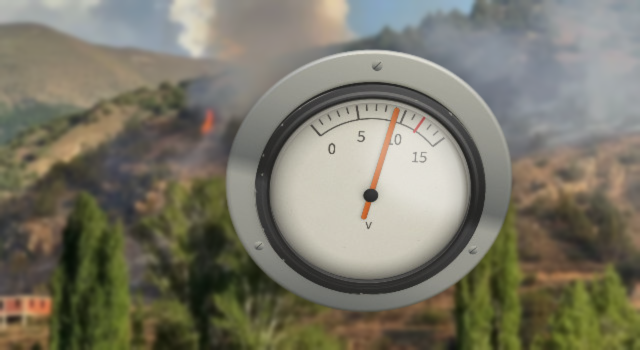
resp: 9,V
